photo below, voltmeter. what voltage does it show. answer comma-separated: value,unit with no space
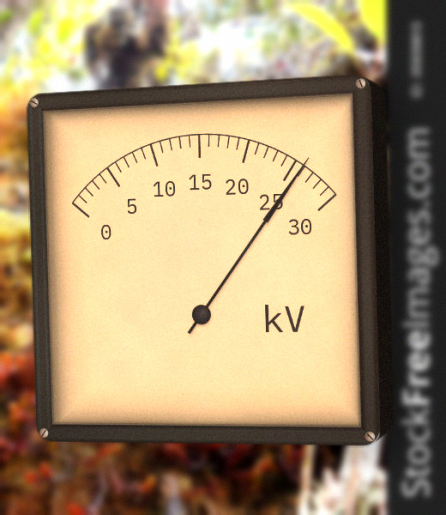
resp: 26,kV
